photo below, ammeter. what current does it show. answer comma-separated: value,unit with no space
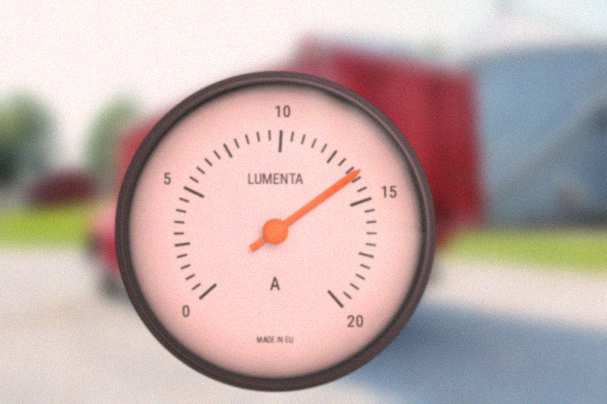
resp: 13.75,A
